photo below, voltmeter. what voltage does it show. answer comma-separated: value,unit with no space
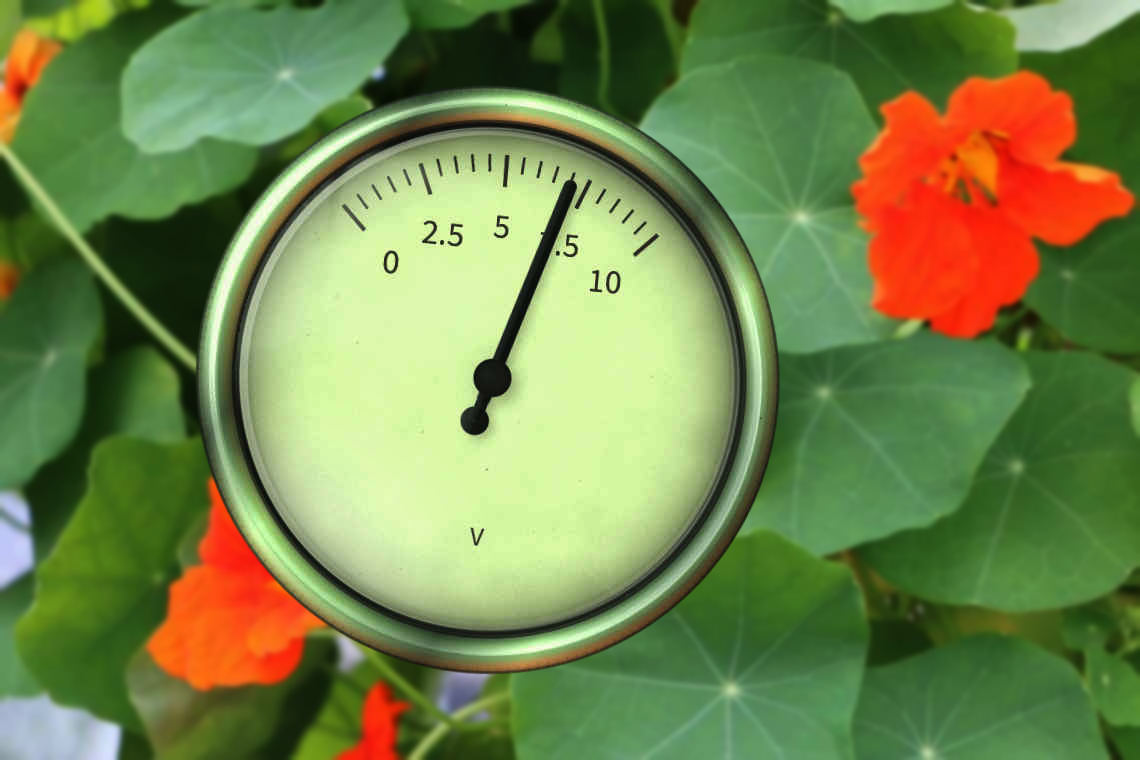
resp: 7,V
